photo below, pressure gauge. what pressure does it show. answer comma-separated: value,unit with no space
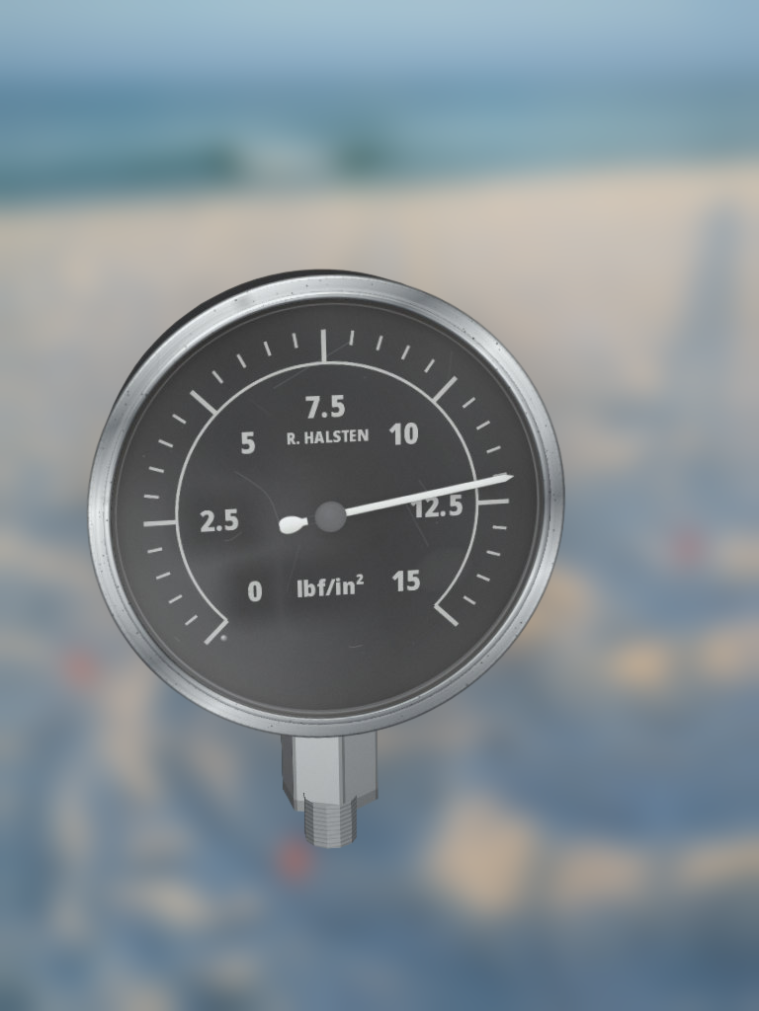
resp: 12,psi
